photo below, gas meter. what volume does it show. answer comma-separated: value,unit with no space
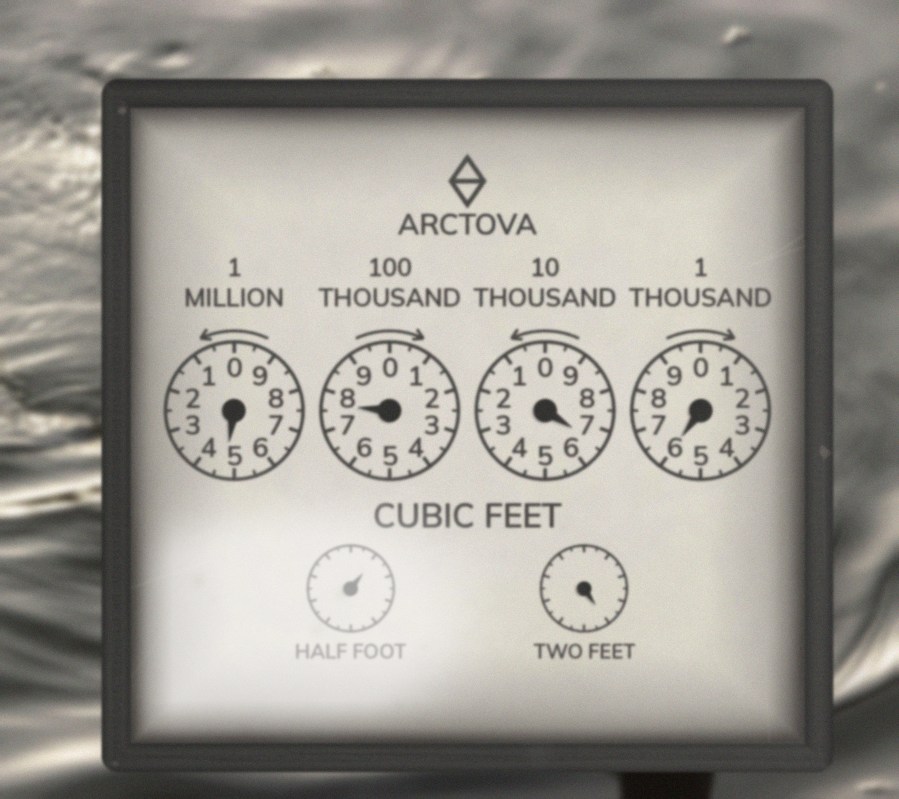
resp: 476600,ft³
